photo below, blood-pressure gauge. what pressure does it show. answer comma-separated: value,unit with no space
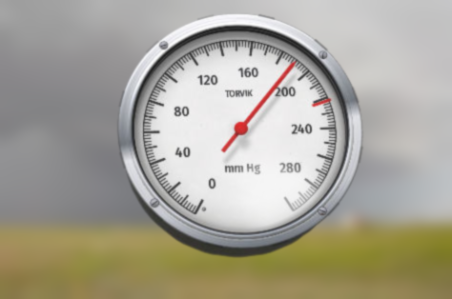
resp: 190,mmHg
